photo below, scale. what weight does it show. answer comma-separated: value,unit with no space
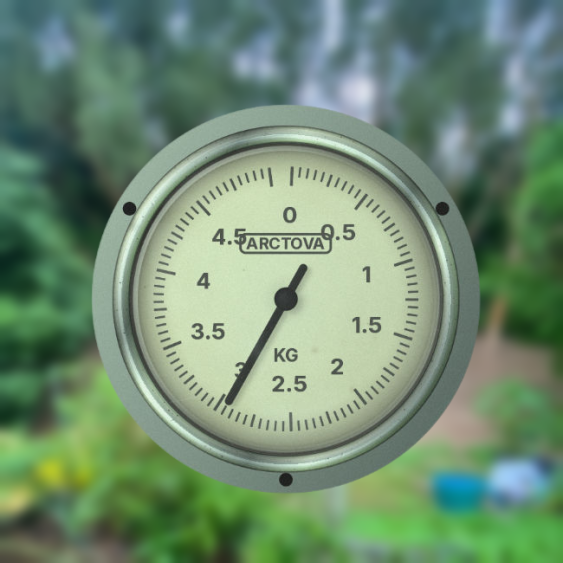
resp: 2.95,kg
